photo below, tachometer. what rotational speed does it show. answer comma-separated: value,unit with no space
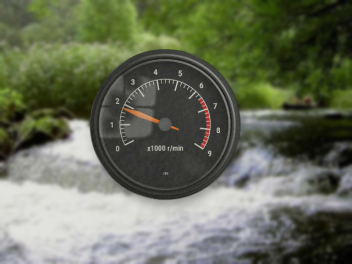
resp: 1800,rpm
